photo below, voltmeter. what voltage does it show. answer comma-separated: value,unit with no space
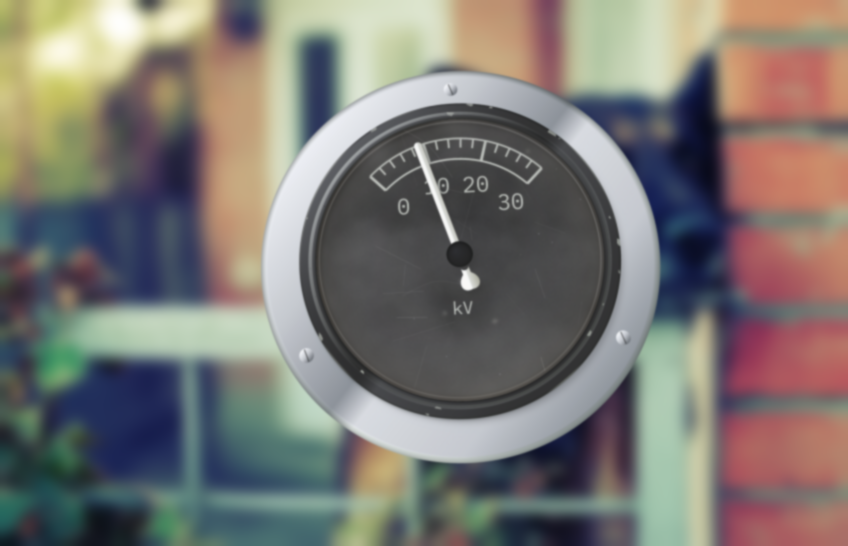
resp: 9,kV
